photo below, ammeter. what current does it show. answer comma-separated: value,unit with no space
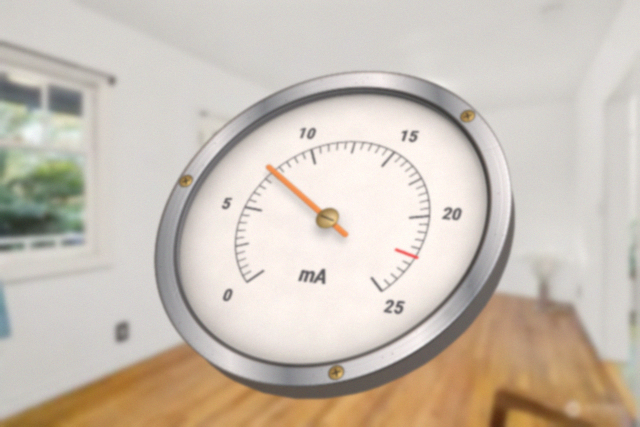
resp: 7.5,mA
